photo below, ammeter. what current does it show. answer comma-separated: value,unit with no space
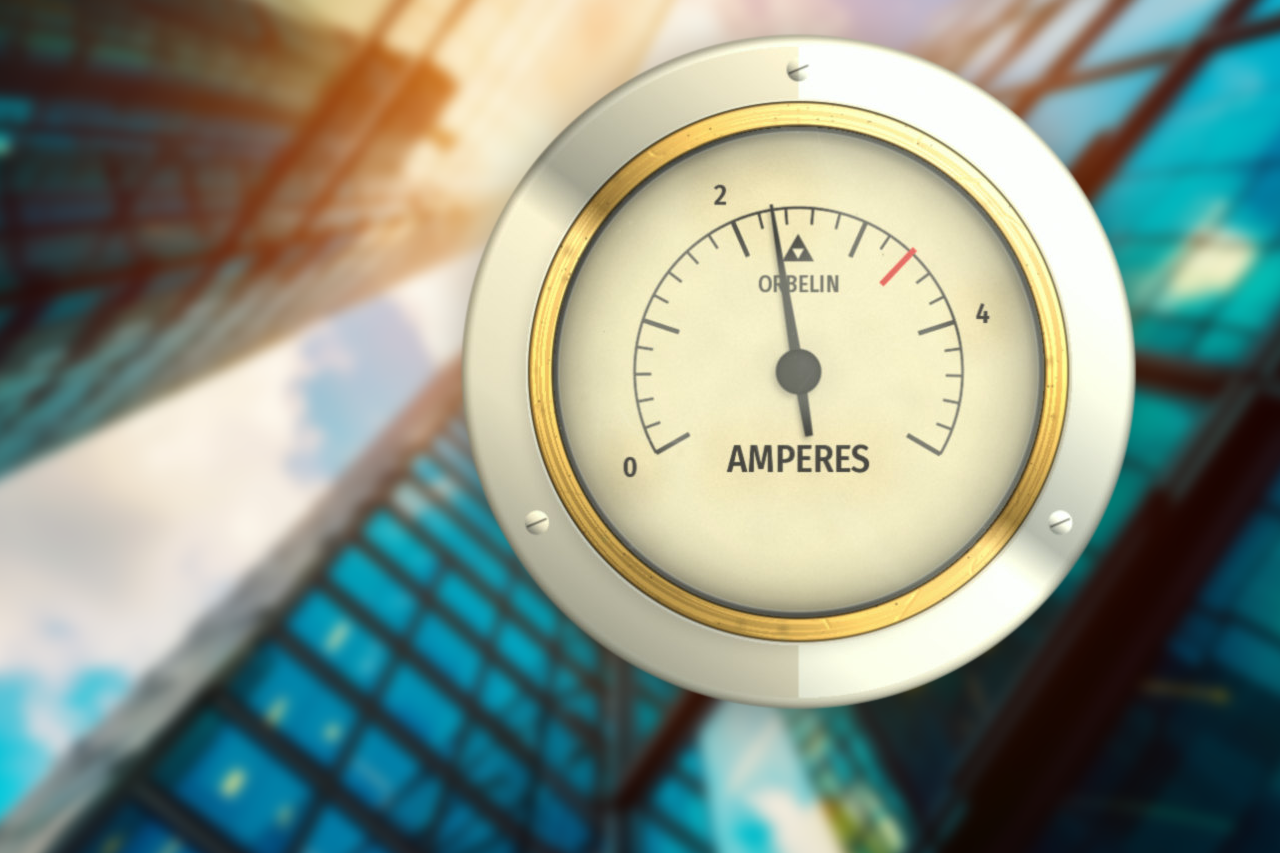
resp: 2.3,A
